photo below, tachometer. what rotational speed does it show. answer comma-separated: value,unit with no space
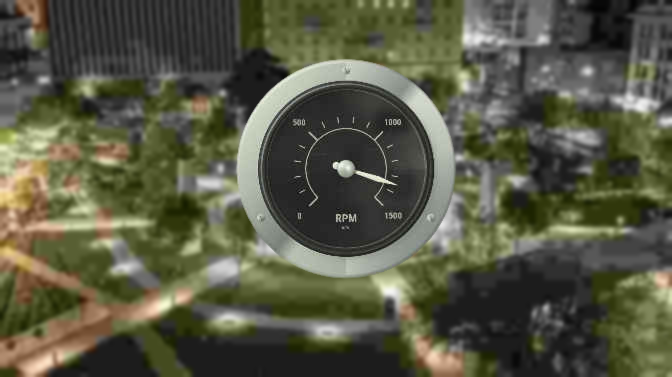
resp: 1350,rpm
